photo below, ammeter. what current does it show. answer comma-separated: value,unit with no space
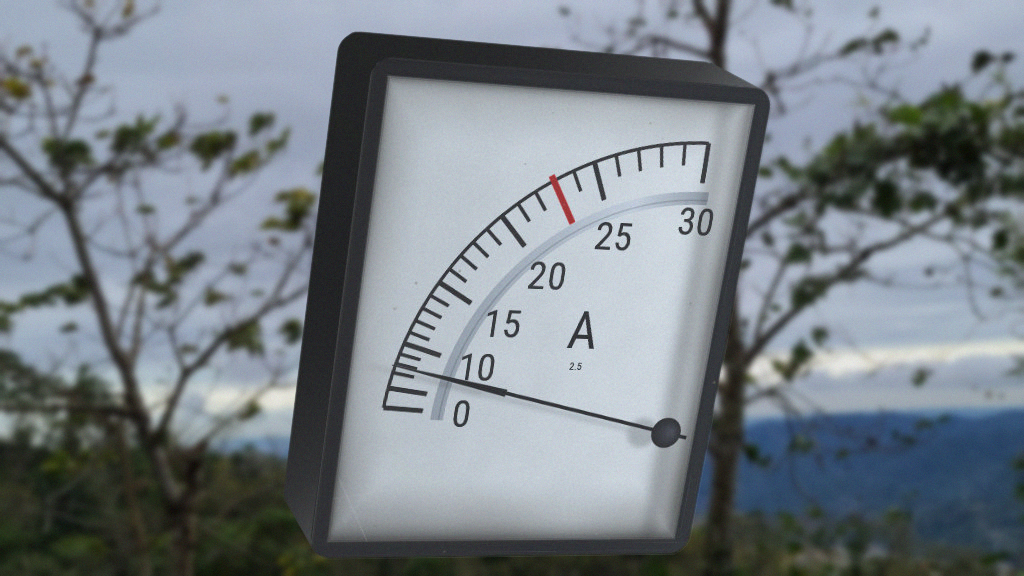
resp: 8,A
